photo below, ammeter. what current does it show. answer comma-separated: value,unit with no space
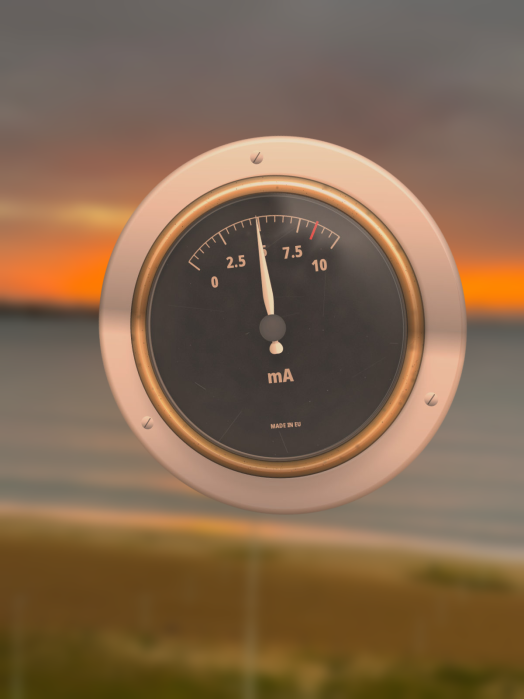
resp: 5,mA
